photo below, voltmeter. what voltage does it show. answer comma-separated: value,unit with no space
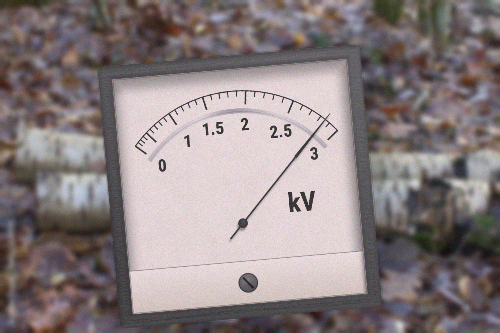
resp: 2.85,kV
